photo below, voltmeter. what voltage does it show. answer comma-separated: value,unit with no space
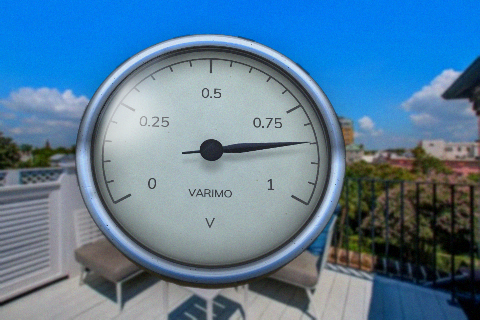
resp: 0.85,V
